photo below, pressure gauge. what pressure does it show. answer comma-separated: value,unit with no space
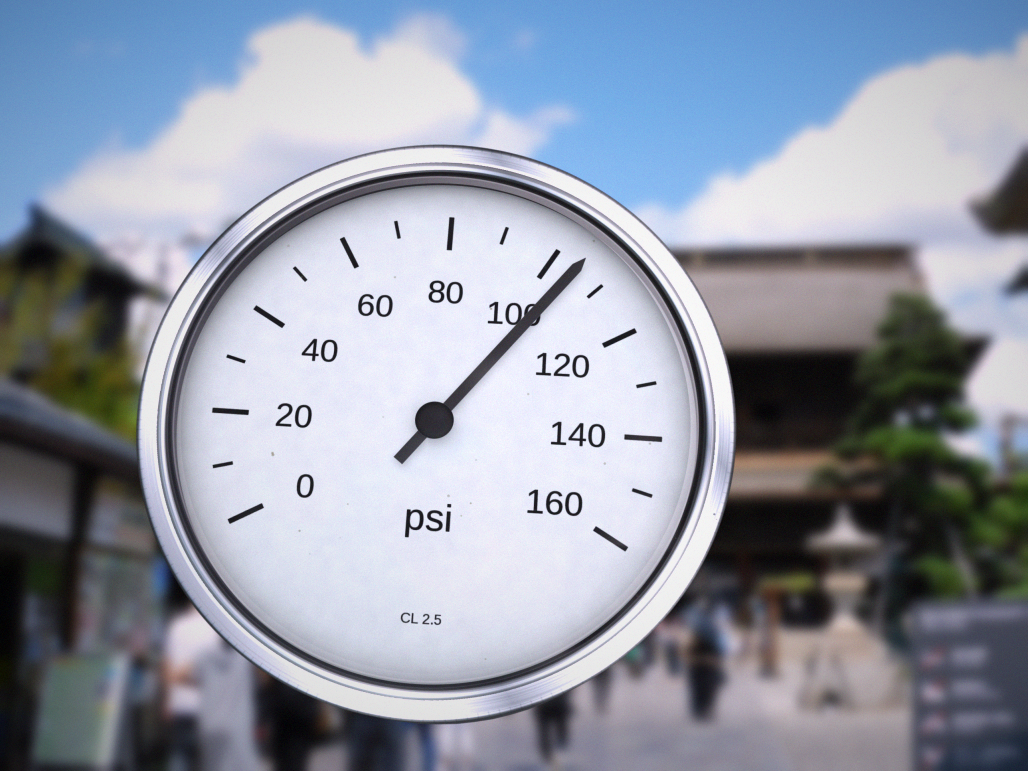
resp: 105,psi
